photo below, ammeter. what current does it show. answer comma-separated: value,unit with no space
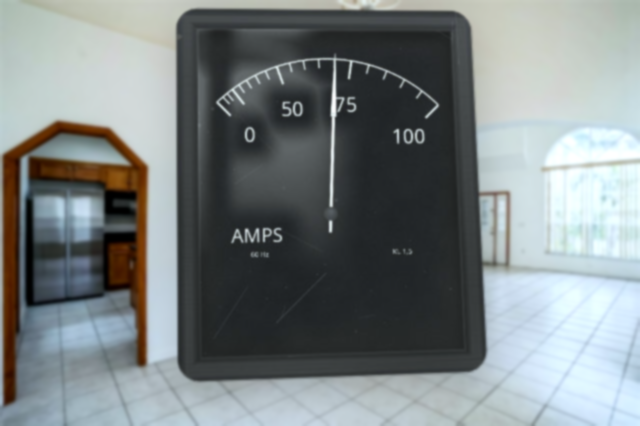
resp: 70,A
